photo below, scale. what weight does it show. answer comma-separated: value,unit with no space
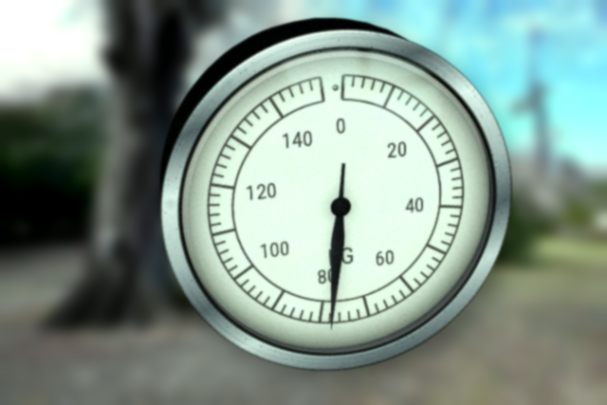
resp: 78,kg
